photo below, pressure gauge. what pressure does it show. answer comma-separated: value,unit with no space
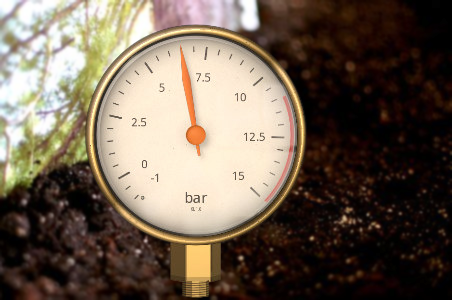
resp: 6.5,bar
